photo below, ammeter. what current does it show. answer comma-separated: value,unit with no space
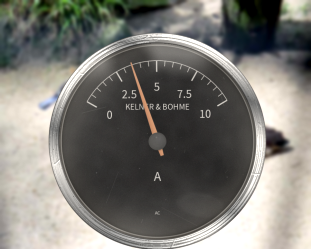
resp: 3.5,A
